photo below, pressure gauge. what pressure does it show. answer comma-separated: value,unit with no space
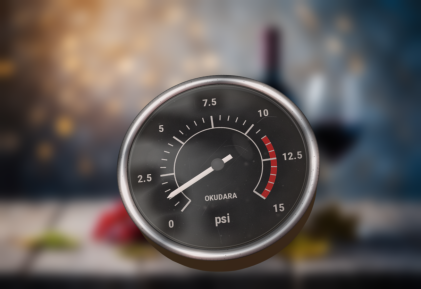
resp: 1,psi
